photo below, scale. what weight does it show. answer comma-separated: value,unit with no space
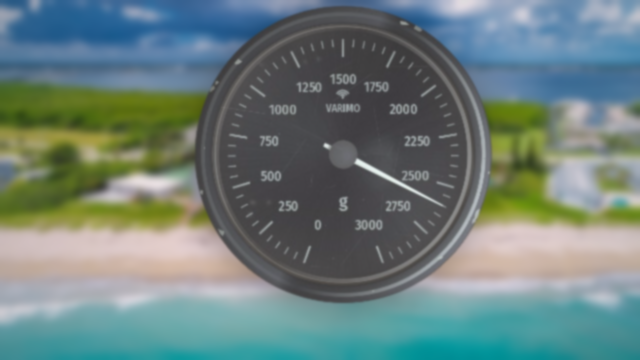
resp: 2600,g
